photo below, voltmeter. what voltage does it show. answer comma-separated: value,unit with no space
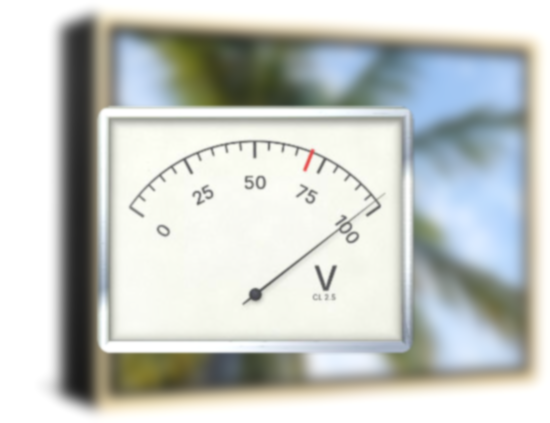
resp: 97.5,V
